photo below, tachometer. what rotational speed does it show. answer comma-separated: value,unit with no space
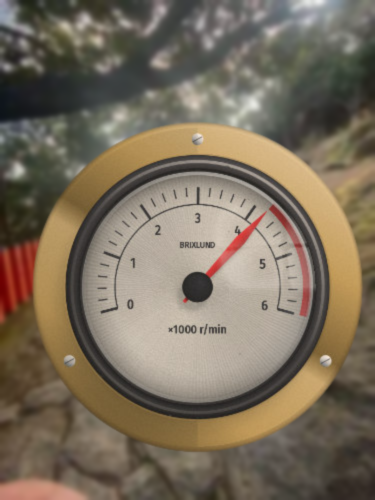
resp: 4200,rpm
